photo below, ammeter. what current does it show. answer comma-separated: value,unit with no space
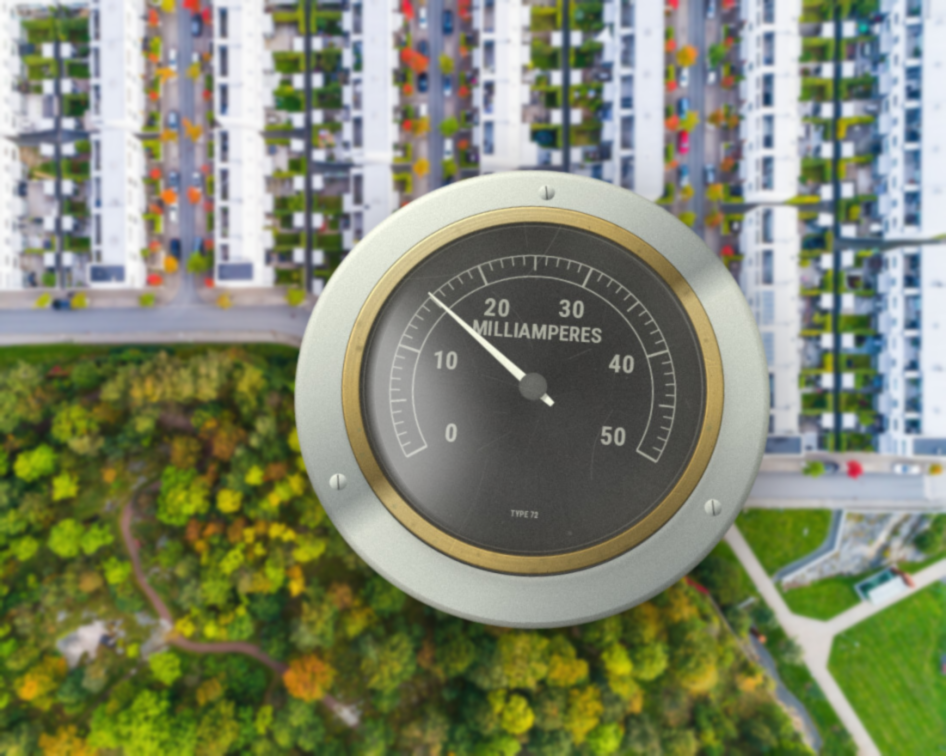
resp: 15,mA
